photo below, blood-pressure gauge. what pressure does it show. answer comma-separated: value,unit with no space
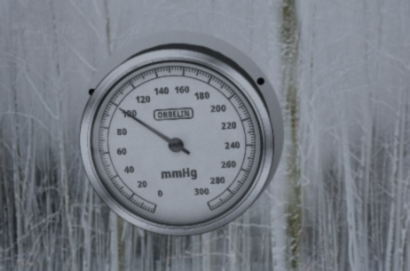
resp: 100,mmHg
